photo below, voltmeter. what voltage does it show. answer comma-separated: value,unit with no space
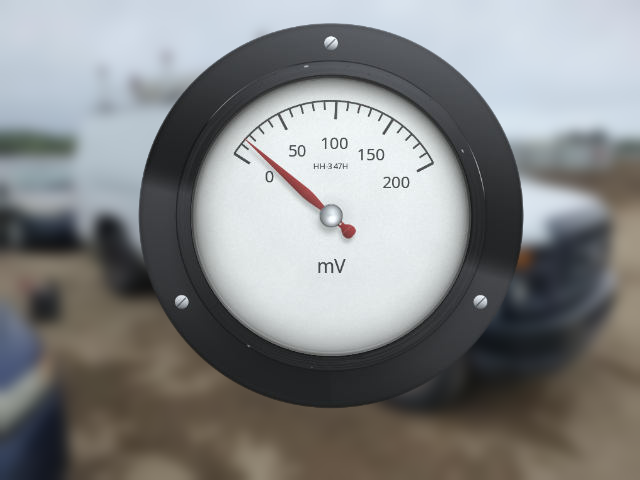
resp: 15,mV
